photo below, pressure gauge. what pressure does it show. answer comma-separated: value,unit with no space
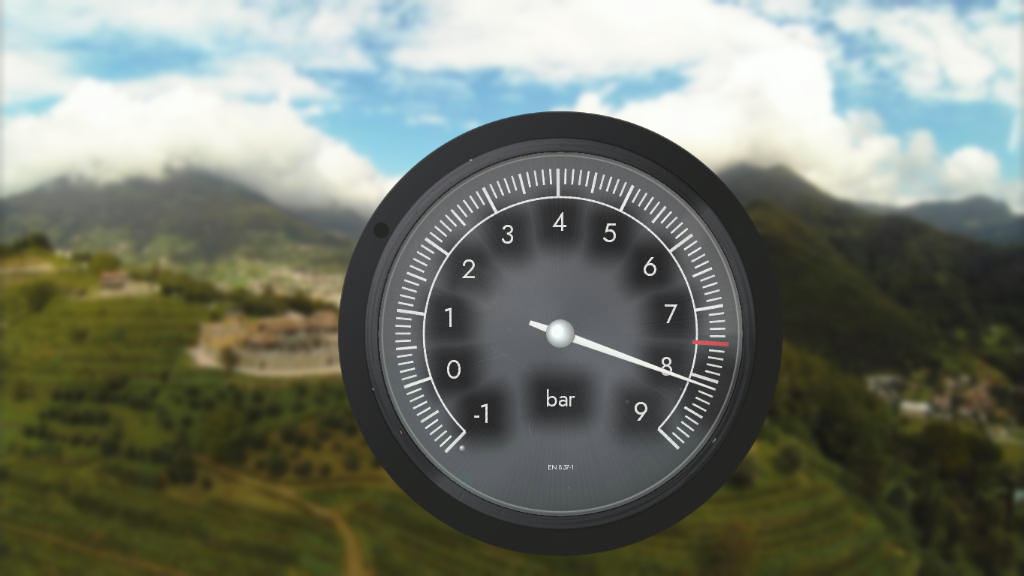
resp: 8.1,bar
